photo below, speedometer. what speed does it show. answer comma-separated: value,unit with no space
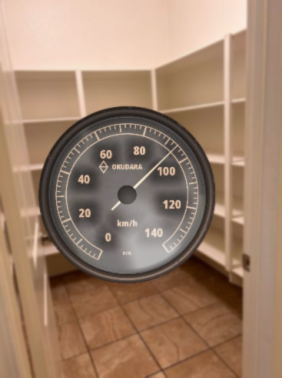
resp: 94,km/h
